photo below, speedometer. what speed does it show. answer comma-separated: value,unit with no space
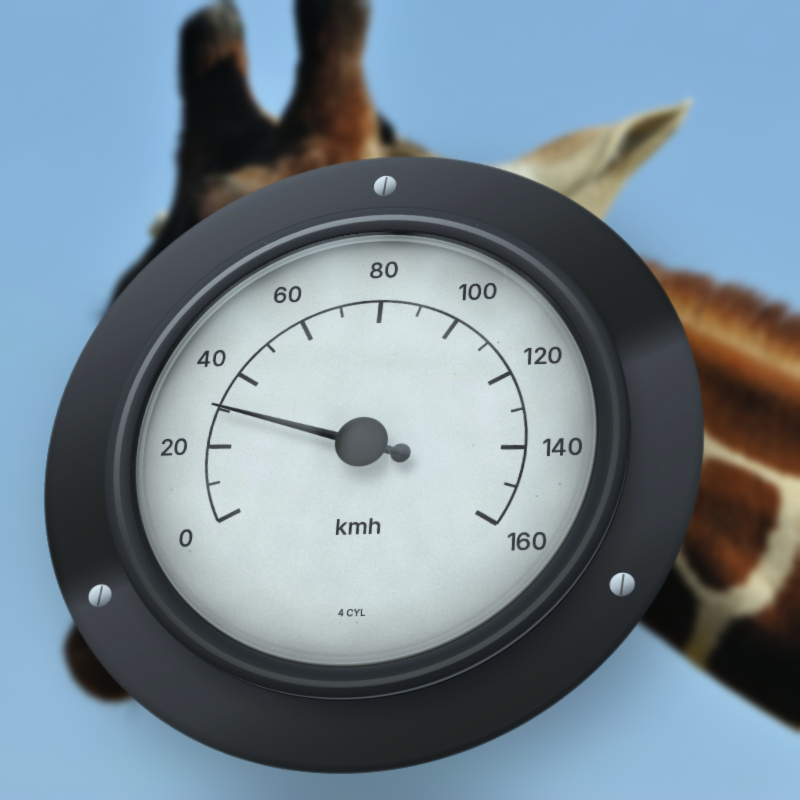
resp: 30,km/h
